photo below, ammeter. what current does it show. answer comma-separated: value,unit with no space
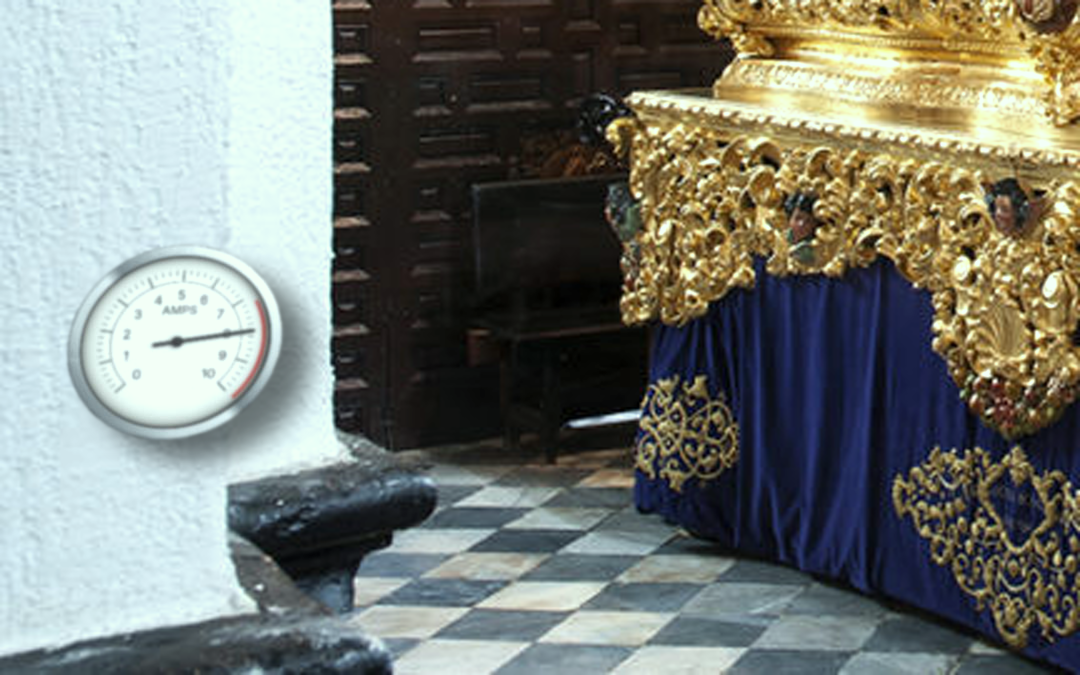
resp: 8,A
